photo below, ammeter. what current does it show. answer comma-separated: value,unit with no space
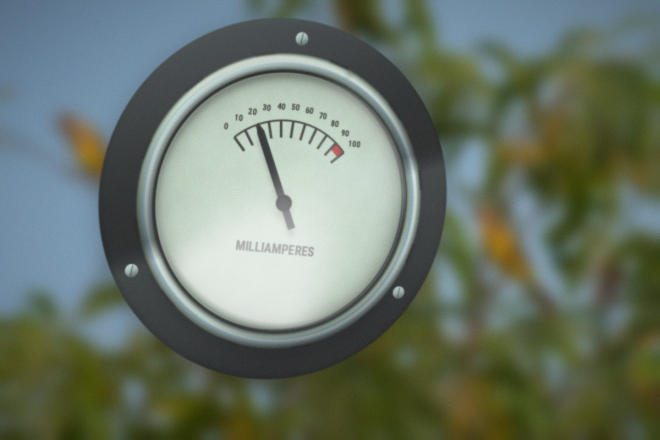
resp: 20,mA
